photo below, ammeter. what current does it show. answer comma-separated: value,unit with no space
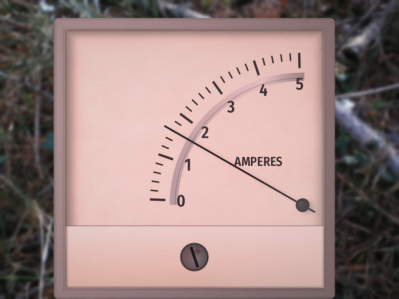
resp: 1.6,A
